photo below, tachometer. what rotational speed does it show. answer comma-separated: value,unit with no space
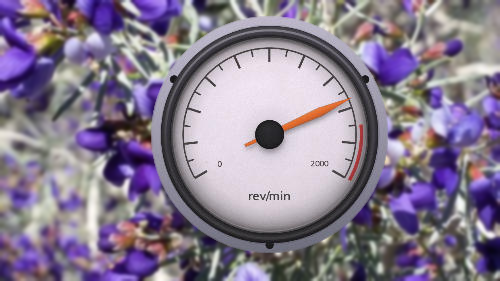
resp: 1550,rpm
